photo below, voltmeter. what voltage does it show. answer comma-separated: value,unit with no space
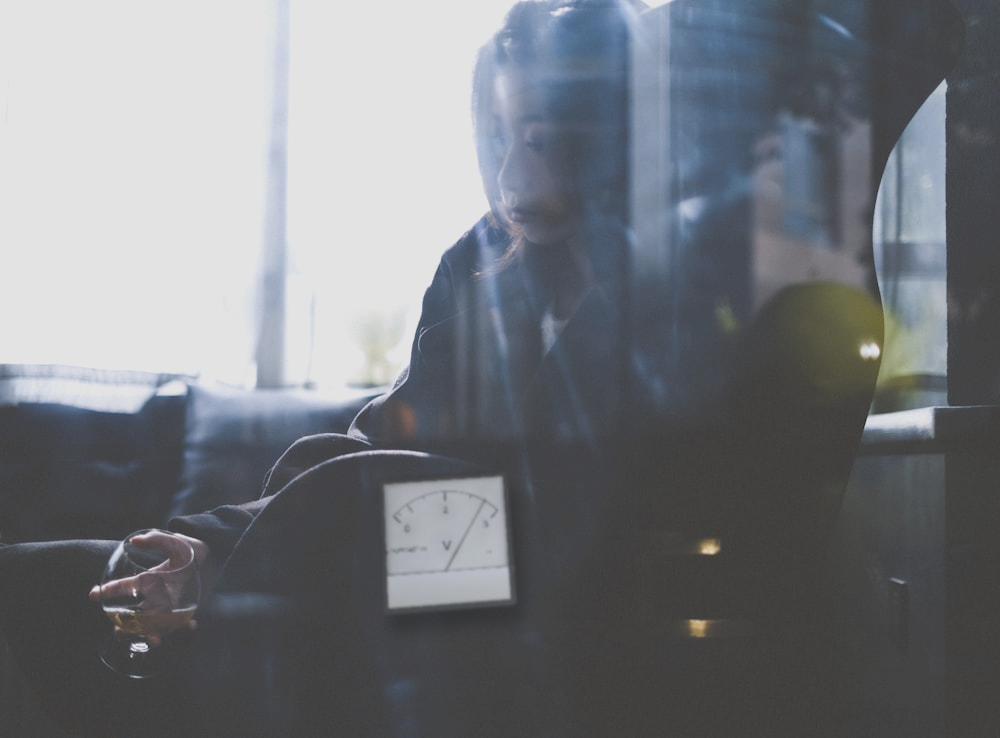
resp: 2.75,V
